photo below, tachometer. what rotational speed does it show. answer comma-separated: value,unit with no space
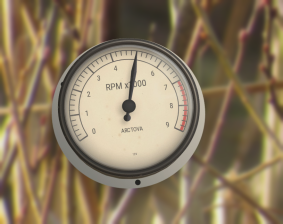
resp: 5000,rpm
